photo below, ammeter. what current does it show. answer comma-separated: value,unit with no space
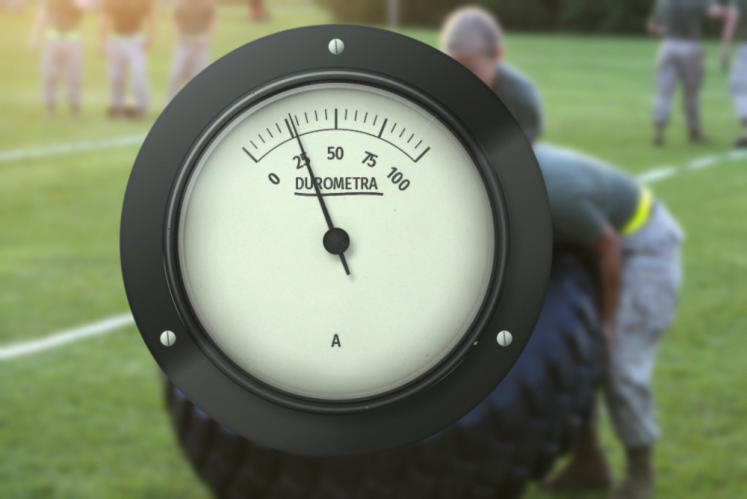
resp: 27.5,A
